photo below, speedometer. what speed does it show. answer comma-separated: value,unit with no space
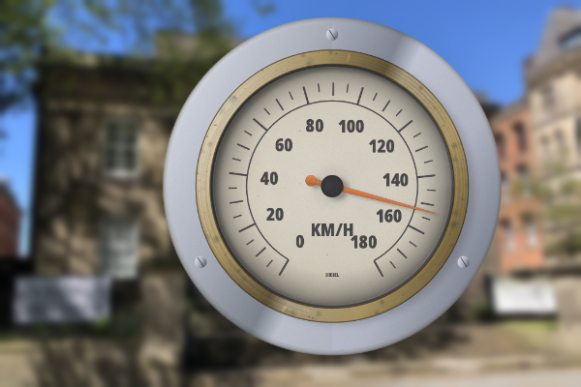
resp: 152.5,km/h
